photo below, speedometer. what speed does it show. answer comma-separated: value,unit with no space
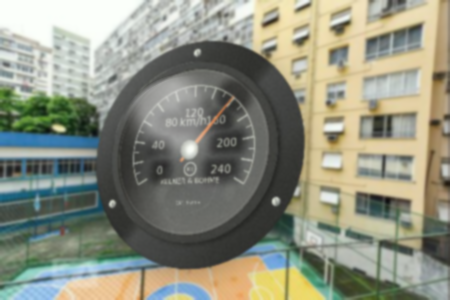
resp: 160,km/h
